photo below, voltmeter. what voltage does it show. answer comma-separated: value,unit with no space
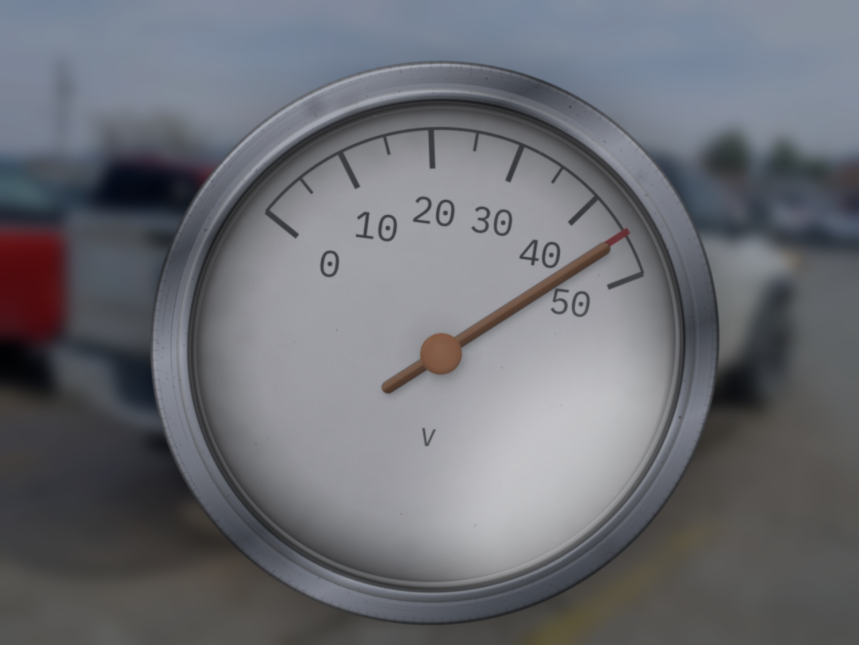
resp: 45,V
